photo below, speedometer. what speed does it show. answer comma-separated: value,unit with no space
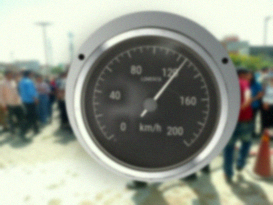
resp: 125,km/h
